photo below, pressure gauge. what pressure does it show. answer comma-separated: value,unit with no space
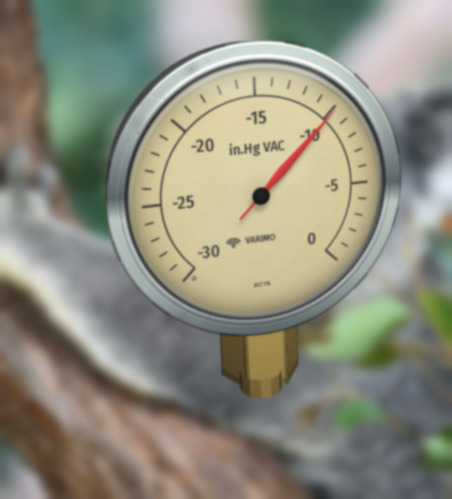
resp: -10,inHg
